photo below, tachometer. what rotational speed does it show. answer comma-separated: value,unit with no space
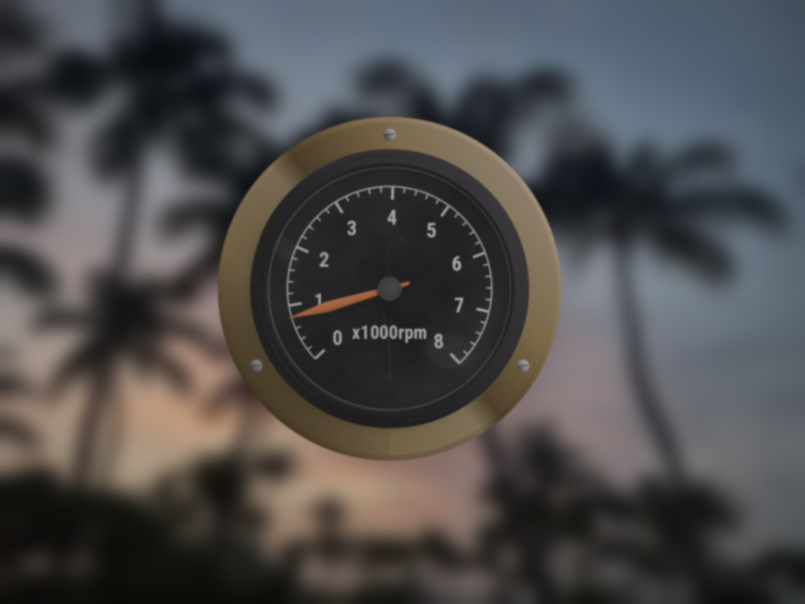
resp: 800,rpm
